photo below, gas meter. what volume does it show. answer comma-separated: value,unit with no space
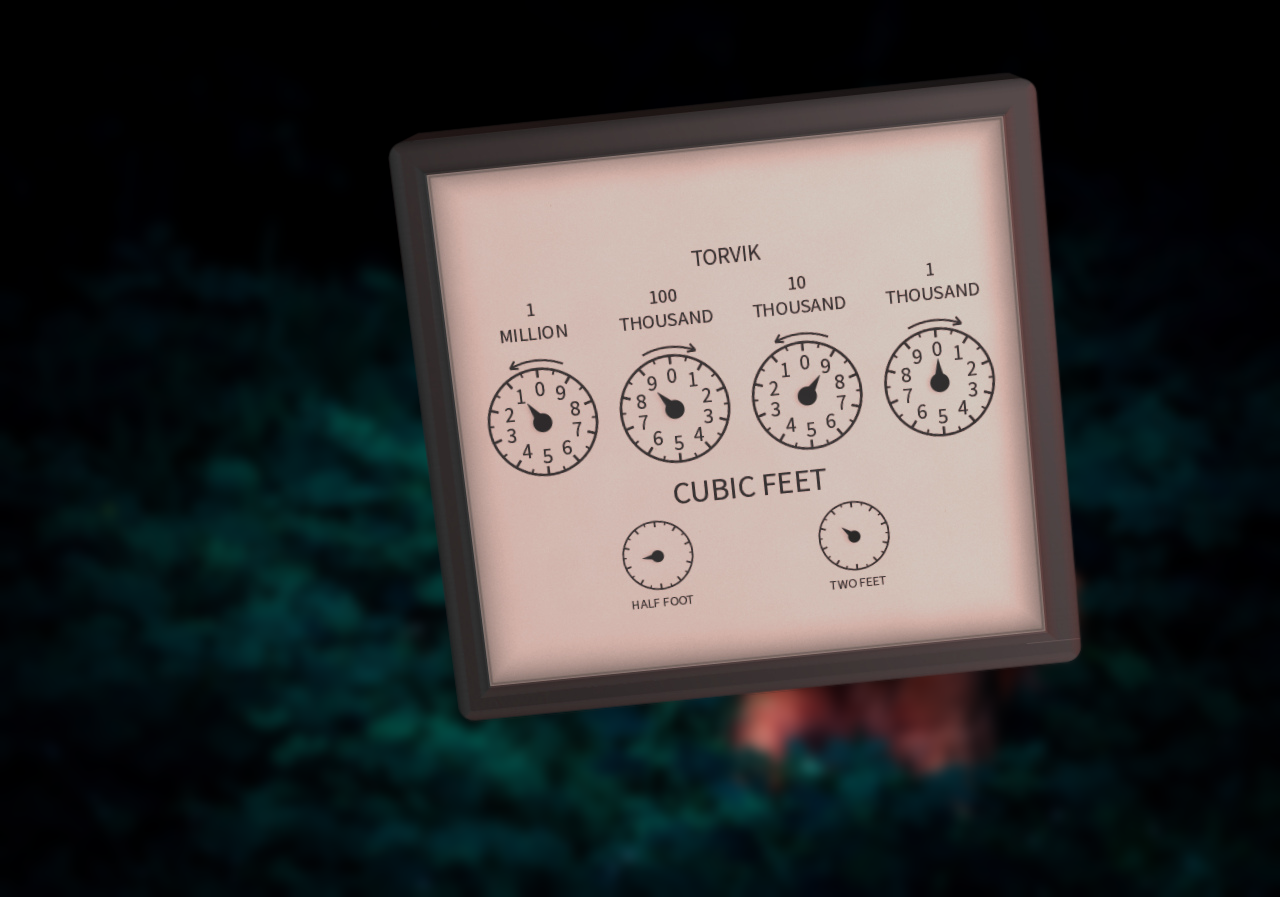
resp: 89000,ft³
